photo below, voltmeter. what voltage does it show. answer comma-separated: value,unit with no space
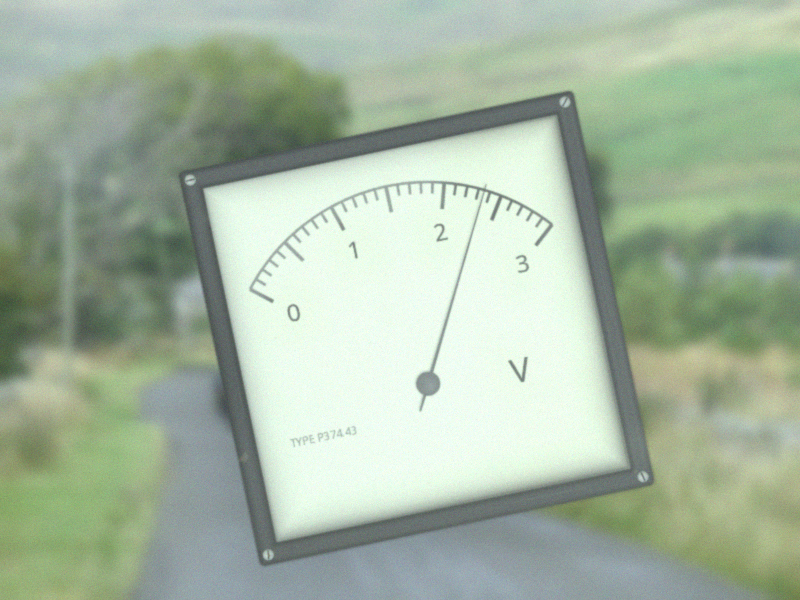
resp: 2.35,V
